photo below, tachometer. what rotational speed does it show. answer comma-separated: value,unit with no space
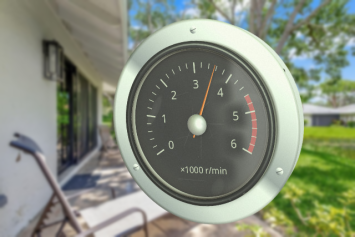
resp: 3600,rpm
